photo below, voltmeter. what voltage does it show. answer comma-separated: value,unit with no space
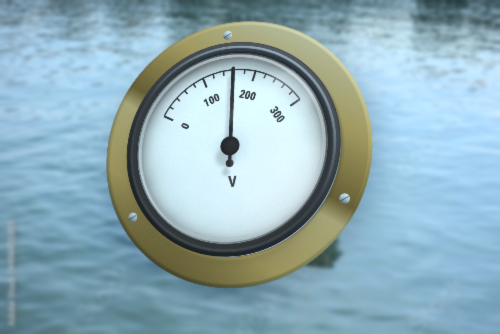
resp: 160,V
